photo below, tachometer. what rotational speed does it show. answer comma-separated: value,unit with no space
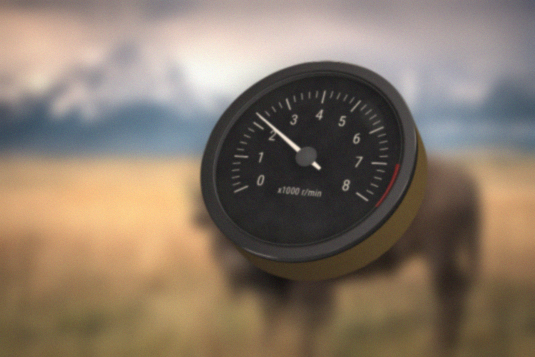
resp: 2200,rpm
